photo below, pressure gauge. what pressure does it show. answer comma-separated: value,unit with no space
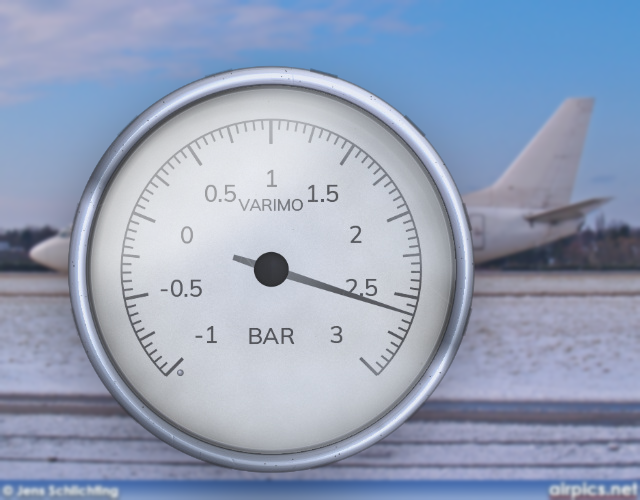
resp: 2.6,bar
